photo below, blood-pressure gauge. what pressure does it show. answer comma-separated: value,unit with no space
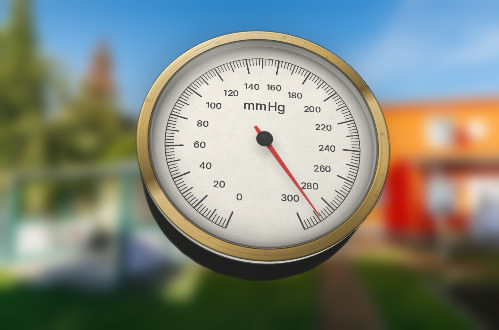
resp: 290,mmHg
